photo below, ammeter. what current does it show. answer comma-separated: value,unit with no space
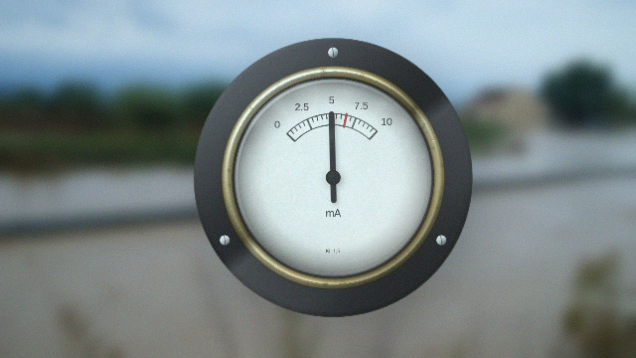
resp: 5,mA
